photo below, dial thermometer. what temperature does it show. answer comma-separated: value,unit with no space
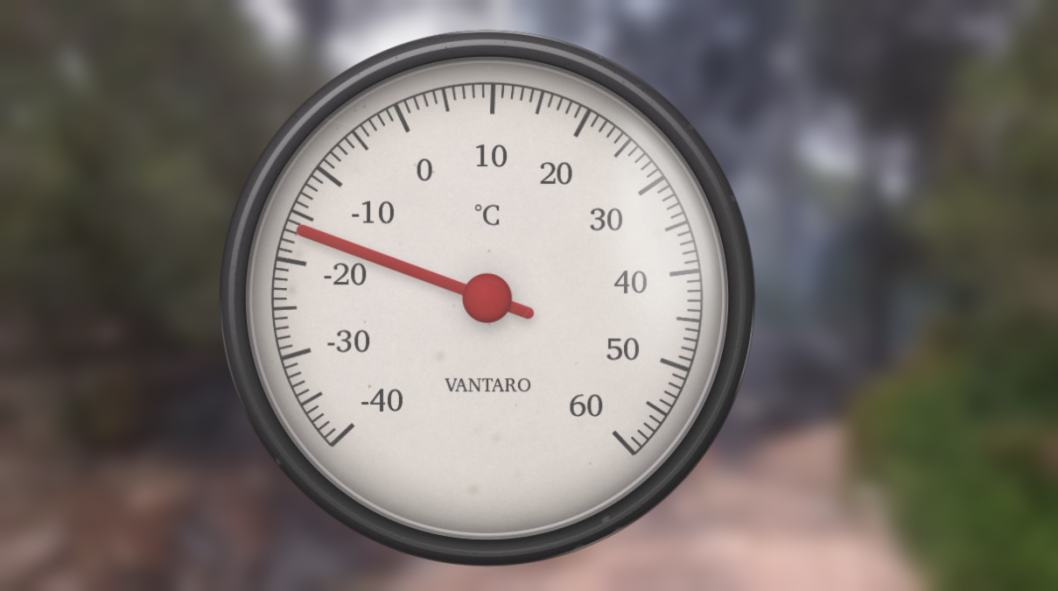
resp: -16.5,°C
